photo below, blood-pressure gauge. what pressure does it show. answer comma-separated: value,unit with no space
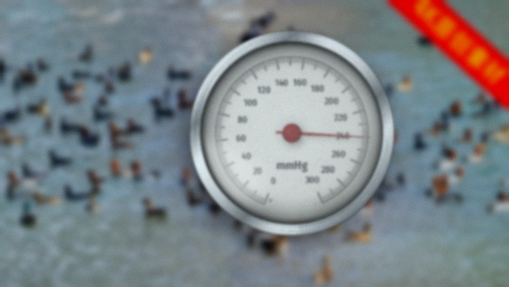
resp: 240,mmHg
